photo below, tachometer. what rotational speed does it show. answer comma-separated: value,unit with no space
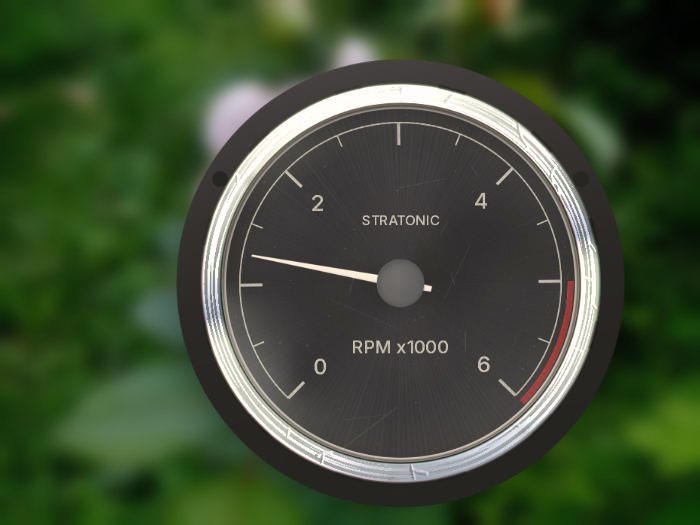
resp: 1250,rpm
